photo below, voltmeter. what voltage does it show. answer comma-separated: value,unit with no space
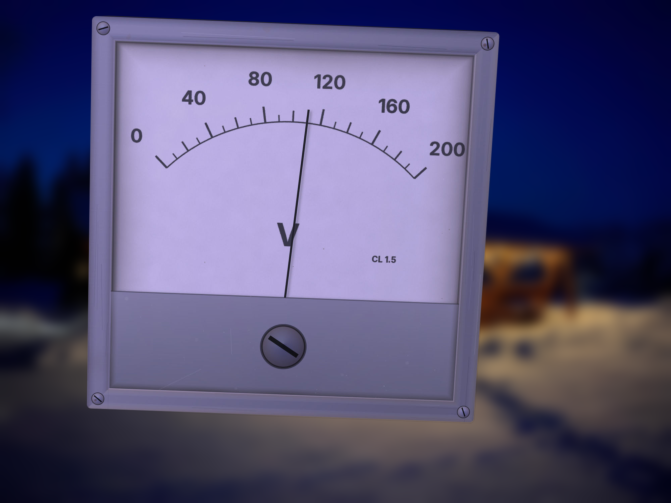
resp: 110,V
